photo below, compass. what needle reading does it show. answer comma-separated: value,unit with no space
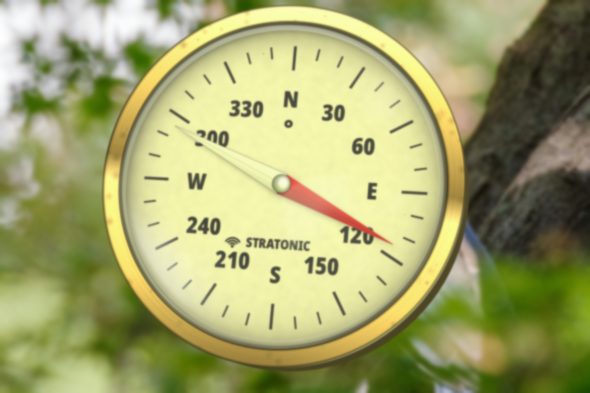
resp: 115,°
